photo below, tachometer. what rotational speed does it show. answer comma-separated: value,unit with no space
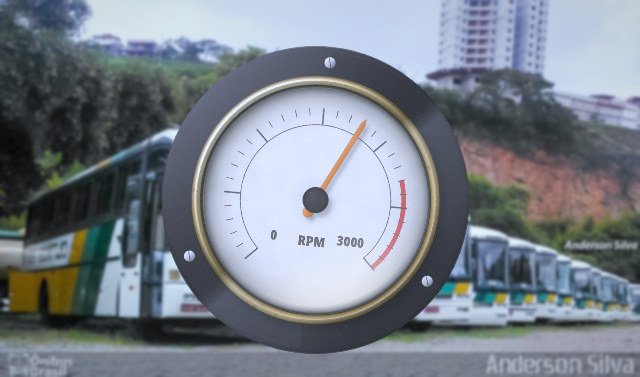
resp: 1800,rpm
